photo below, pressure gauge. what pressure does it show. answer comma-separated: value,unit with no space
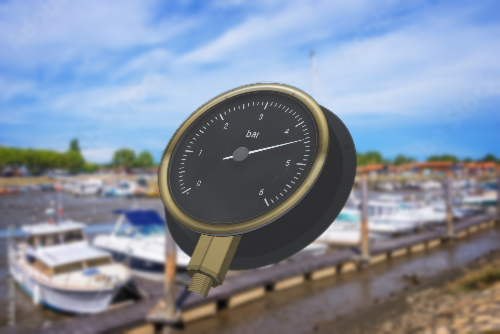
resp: 4.5,bar
